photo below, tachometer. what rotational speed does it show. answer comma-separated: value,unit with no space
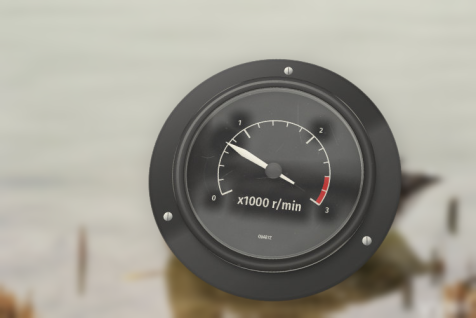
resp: 700,rpm
